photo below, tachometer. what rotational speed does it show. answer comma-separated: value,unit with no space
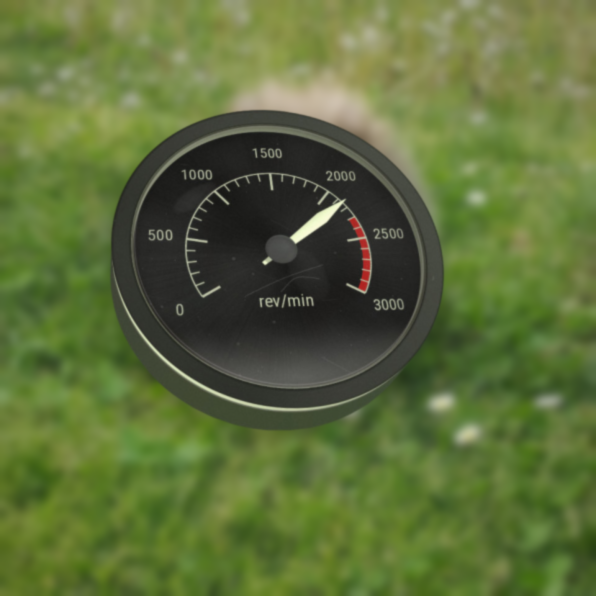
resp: 2150,rpm
